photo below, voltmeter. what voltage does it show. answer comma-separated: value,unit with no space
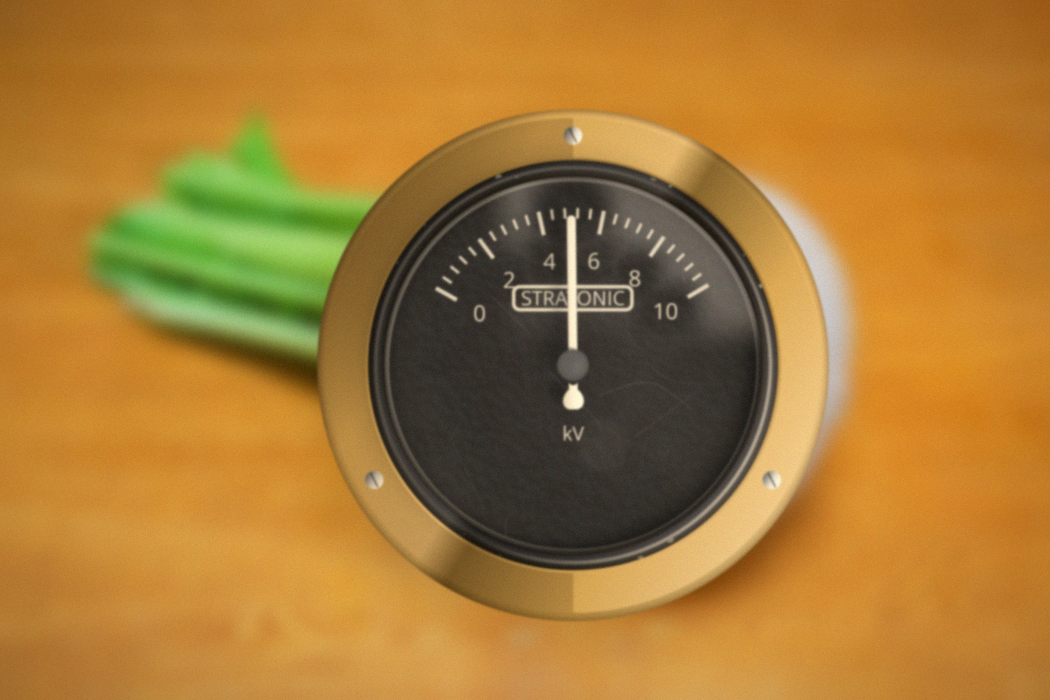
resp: 5,kV
